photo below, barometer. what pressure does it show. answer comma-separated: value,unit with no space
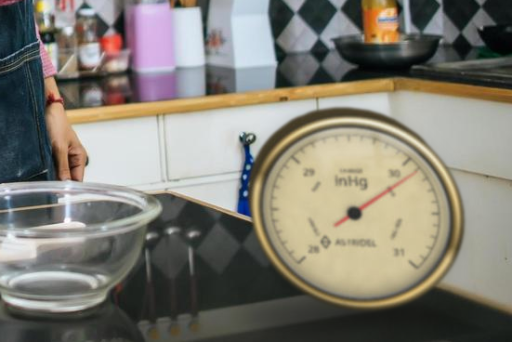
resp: 30.1,inHg
